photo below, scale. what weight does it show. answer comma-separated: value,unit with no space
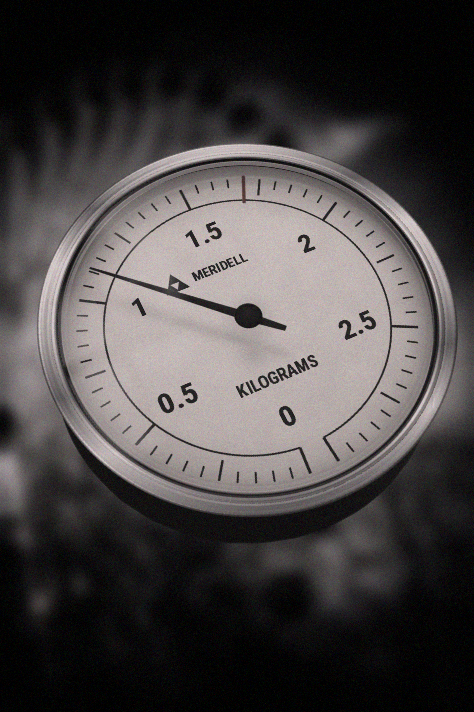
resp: 1.1,kg
